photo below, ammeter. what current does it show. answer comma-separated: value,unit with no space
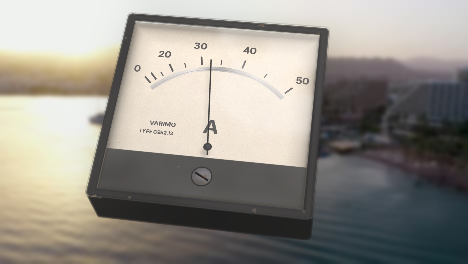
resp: 32.5,A
